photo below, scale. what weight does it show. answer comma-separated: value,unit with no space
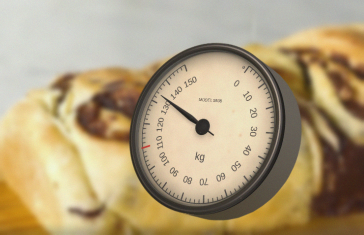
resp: 134,kg
